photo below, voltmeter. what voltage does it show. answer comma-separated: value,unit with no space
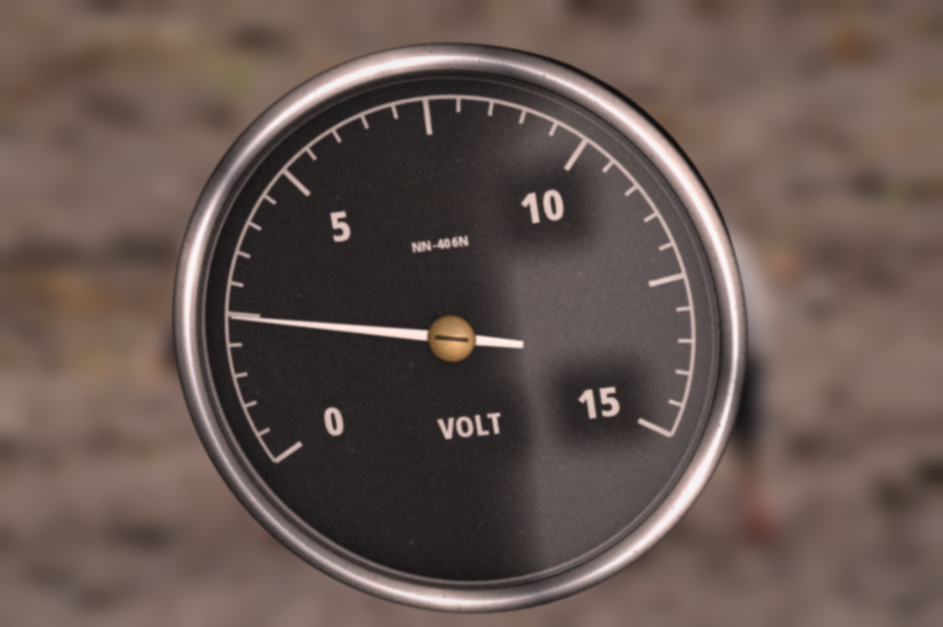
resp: 2.5,V
